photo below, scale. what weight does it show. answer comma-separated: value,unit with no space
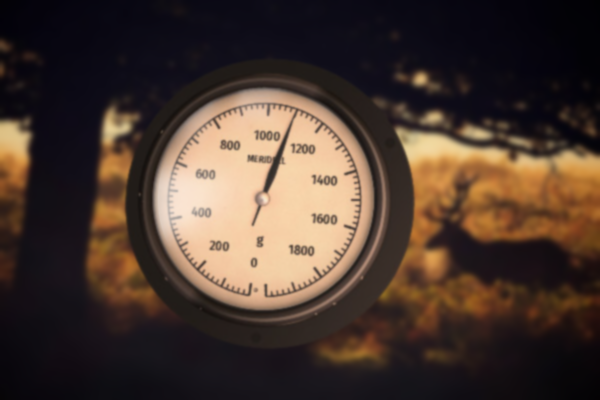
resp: 1100,g
